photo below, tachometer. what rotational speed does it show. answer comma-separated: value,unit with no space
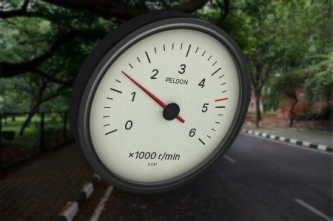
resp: 1400,rpm
